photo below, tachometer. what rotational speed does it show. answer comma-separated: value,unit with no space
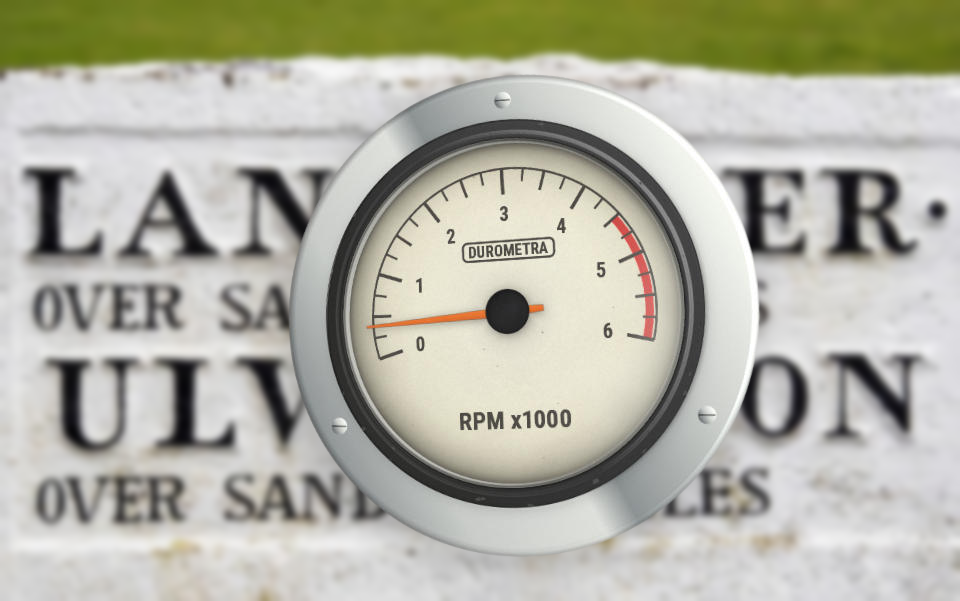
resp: 375,rpm
